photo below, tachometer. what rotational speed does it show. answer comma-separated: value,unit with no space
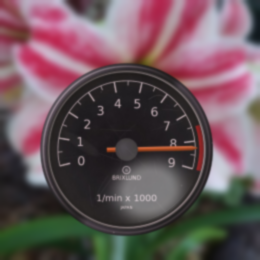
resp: 8250,rpm
